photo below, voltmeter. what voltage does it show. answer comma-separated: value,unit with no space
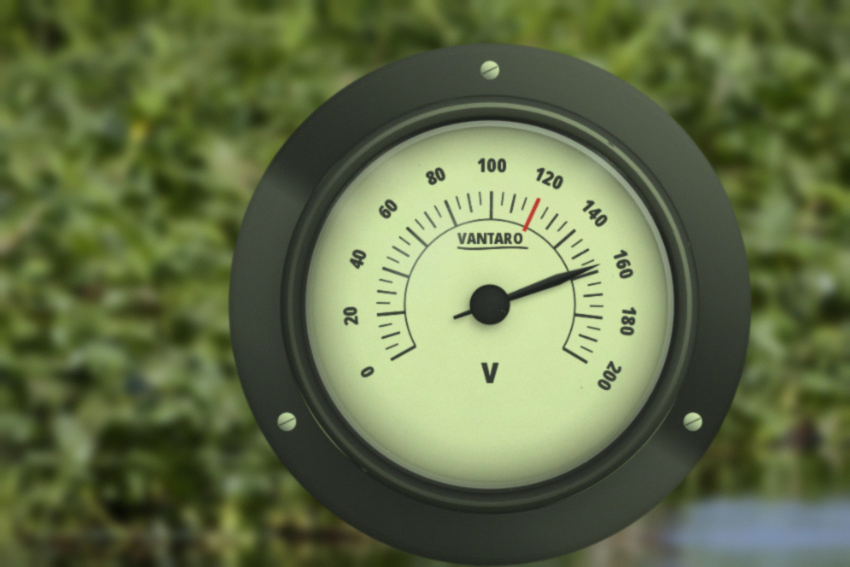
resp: 157.5,V
